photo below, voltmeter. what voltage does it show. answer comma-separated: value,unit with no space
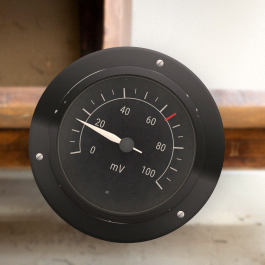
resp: 15,mV
